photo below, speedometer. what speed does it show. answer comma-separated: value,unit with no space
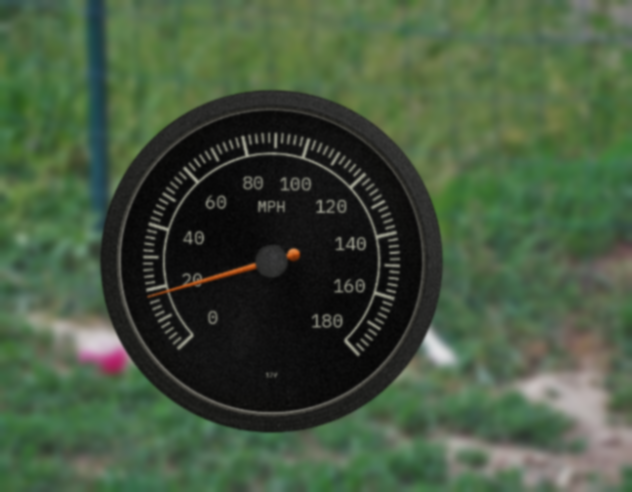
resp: 18,mph
